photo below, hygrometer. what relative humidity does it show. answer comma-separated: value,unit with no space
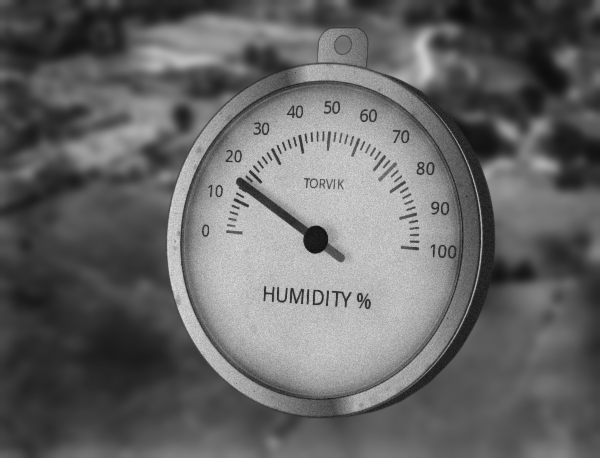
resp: 16,%
